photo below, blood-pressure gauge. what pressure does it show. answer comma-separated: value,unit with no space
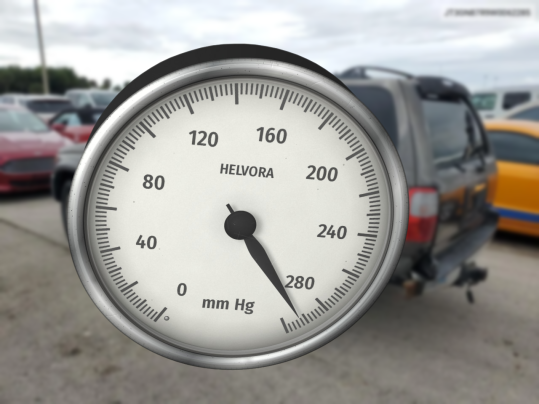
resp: 292,mmHg
